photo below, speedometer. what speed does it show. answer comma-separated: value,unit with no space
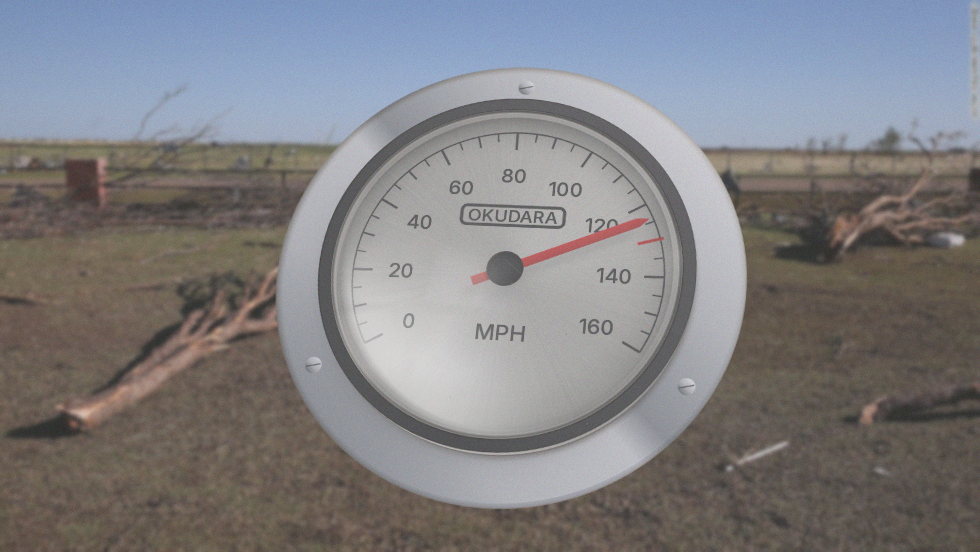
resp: 125,mph
